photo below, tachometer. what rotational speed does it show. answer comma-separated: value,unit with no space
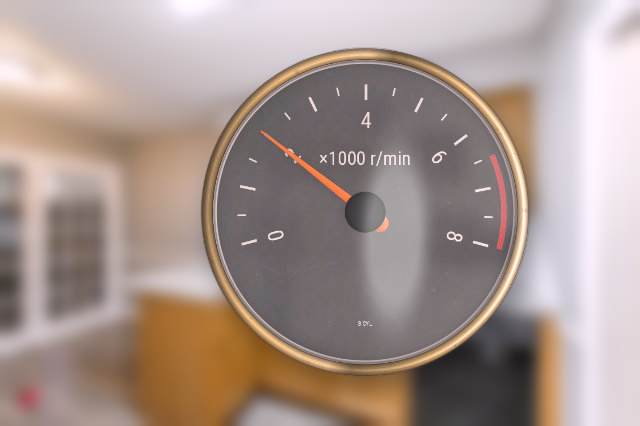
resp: 2000,rpm
